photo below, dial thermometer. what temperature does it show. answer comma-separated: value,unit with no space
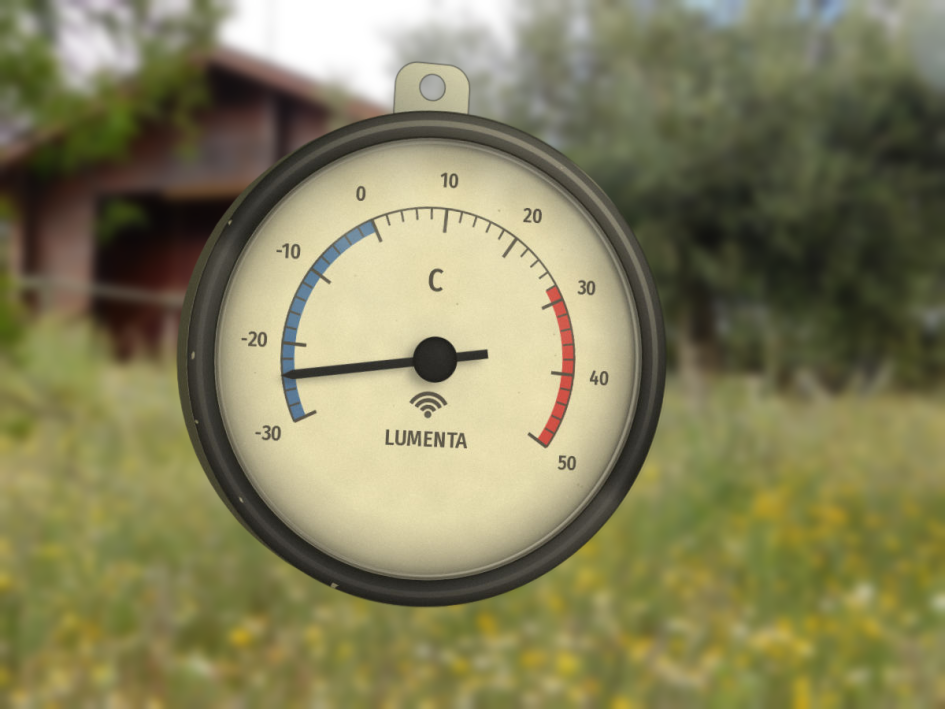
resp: -24,°C
